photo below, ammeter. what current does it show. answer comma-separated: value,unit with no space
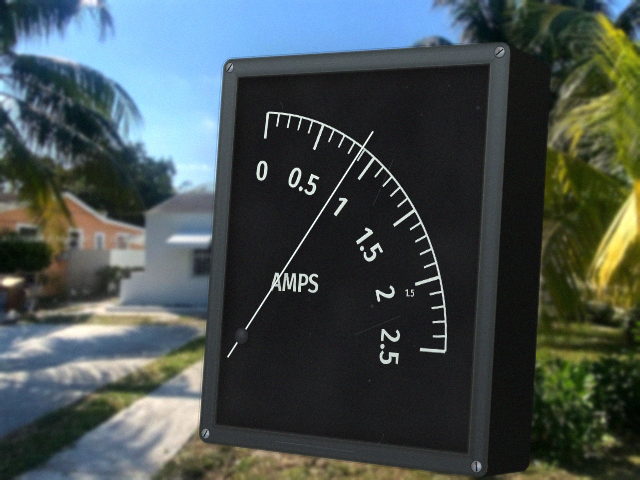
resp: 0.9,A
